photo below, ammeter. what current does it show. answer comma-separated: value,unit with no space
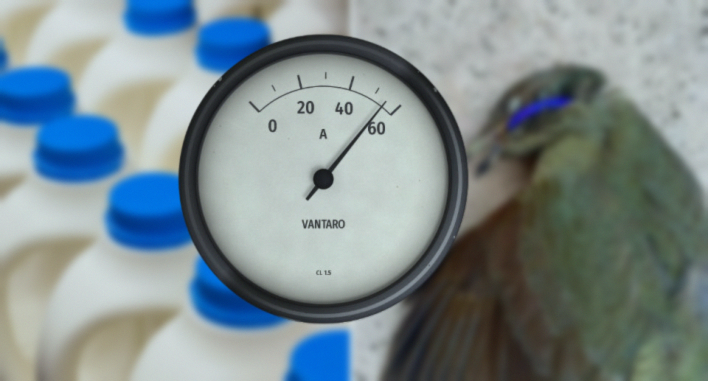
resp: 55,A
